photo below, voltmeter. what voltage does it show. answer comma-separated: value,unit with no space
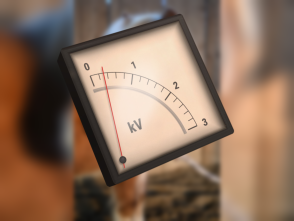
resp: 0.3,kV
